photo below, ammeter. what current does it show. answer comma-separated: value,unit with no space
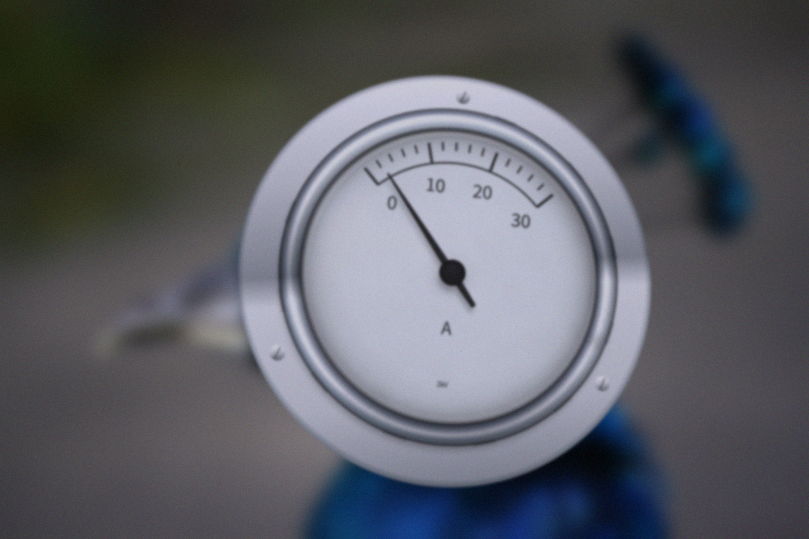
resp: 2,A
